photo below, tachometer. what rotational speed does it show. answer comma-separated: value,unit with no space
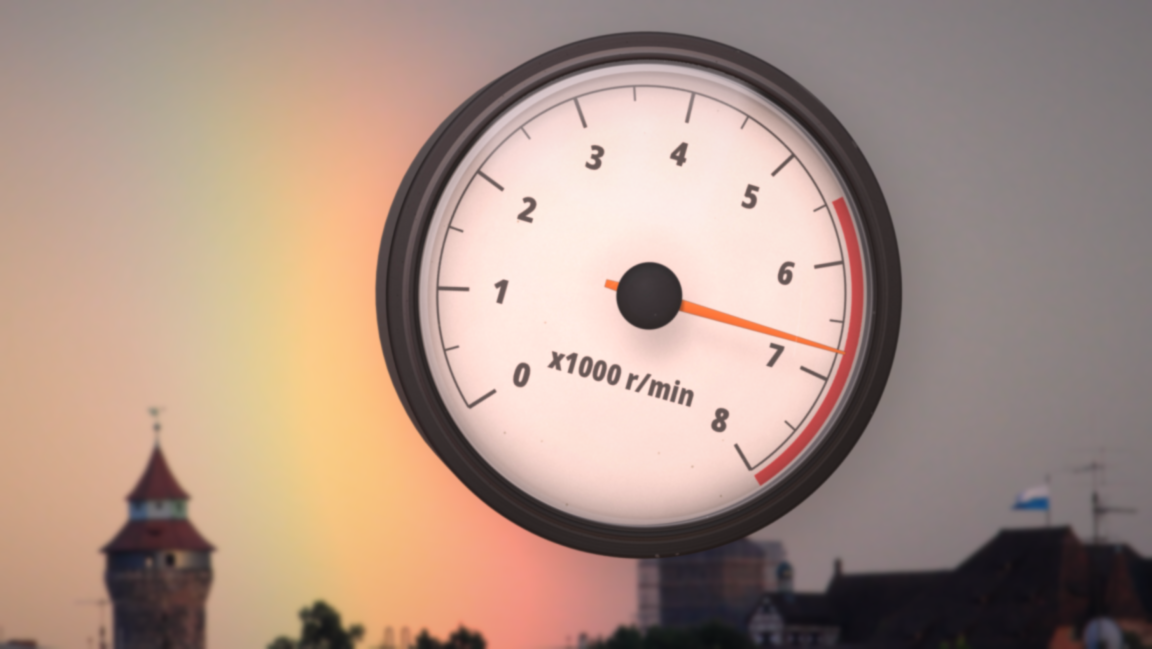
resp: 6750,rpm
